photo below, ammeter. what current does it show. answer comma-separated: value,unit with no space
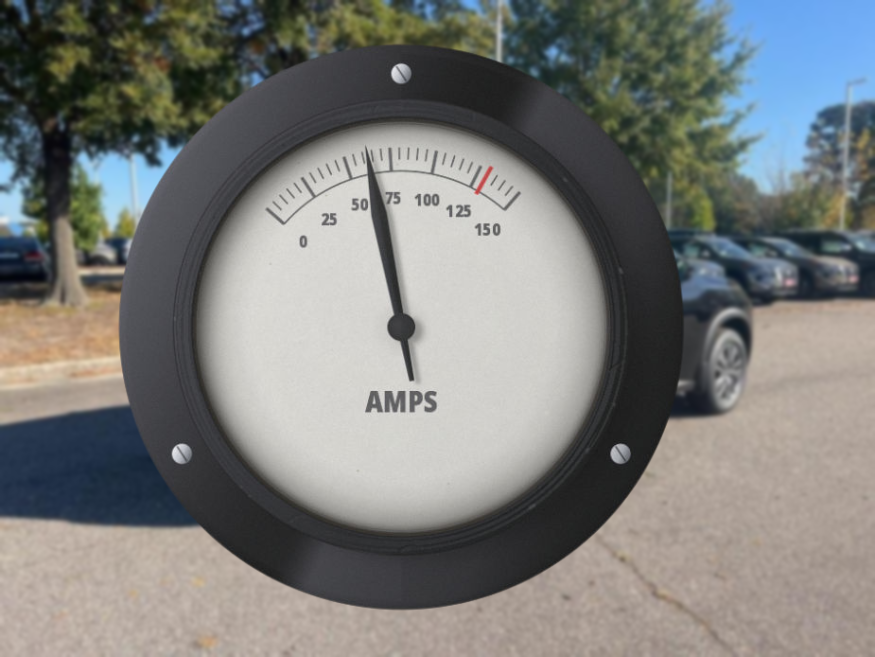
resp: 62.5,A
